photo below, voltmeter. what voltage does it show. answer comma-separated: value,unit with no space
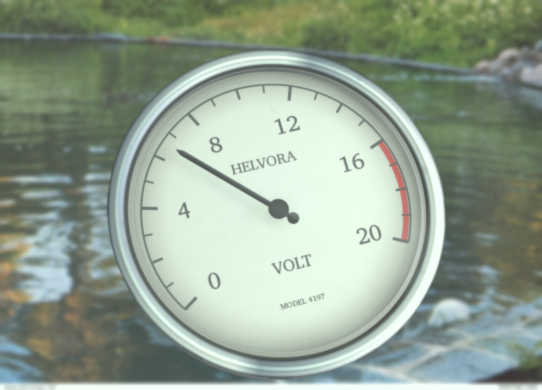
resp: 6.5,V
